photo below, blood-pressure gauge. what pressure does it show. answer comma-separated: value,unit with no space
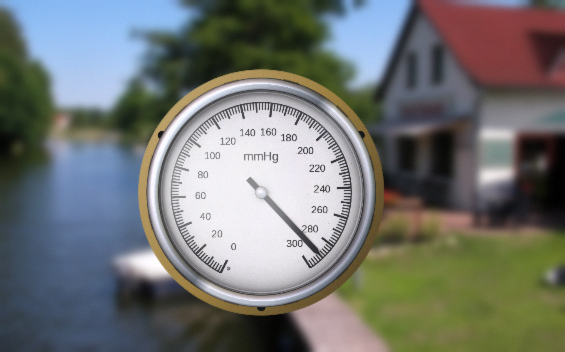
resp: 290,mmHg
